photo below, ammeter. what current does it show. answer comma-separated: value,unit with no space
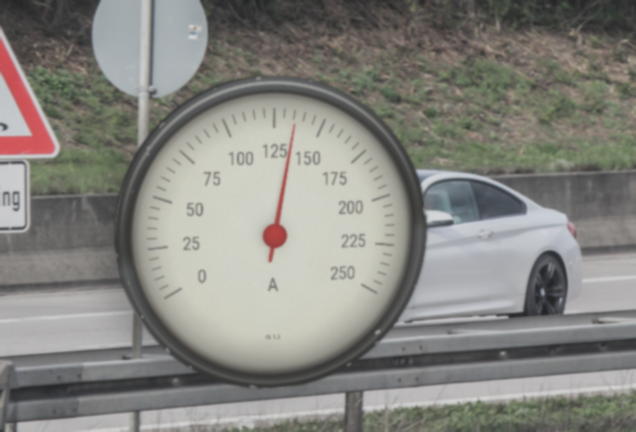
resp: 135,A
